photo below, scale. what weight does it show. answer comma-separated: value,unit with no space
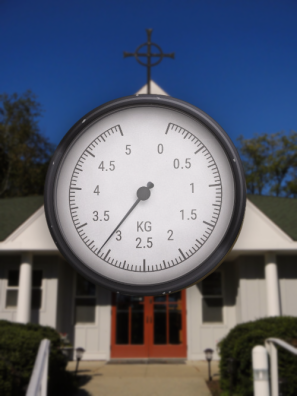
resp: 3.1,kg
